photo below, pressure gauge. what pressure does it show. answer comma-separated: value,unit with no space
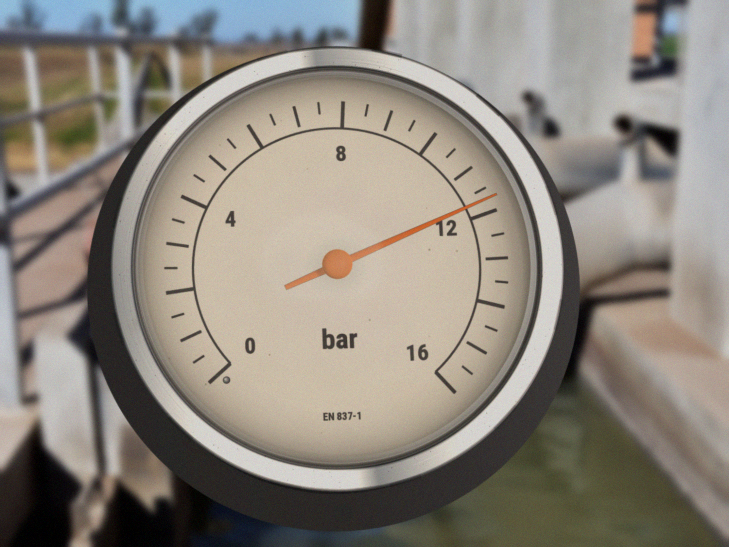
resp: 11.75,bar
